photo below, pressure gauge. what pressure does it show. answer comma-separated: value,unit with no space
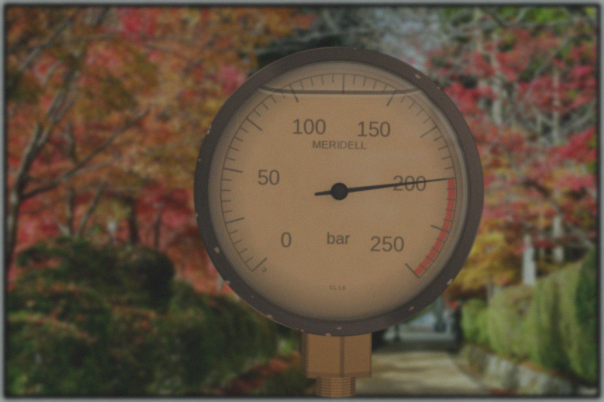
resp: 200,bar
